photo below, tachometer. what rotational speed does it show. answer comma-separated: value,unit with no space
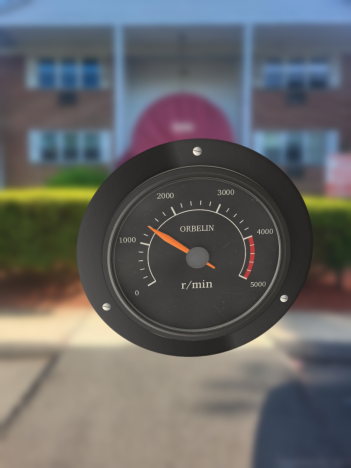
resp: 1400,rpm
